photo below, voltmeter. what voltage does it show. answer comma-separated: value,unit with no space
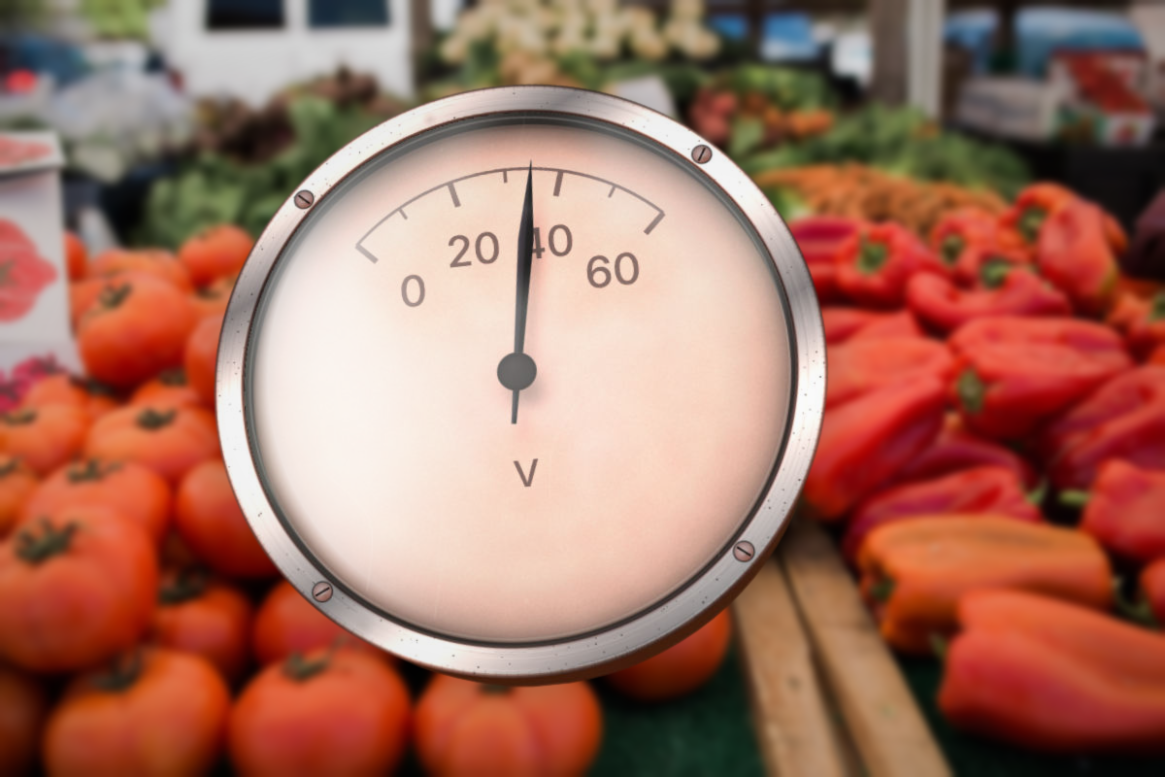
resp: 35,V
